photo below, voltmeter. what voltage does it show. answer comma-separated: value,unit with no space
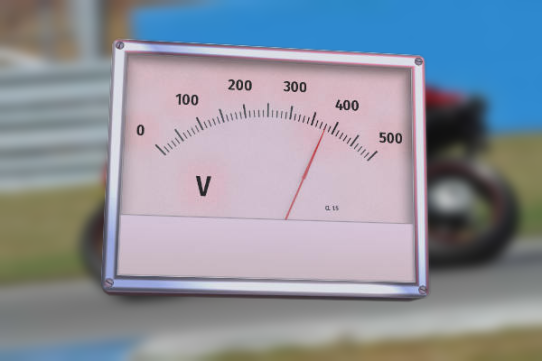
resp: 380,V
